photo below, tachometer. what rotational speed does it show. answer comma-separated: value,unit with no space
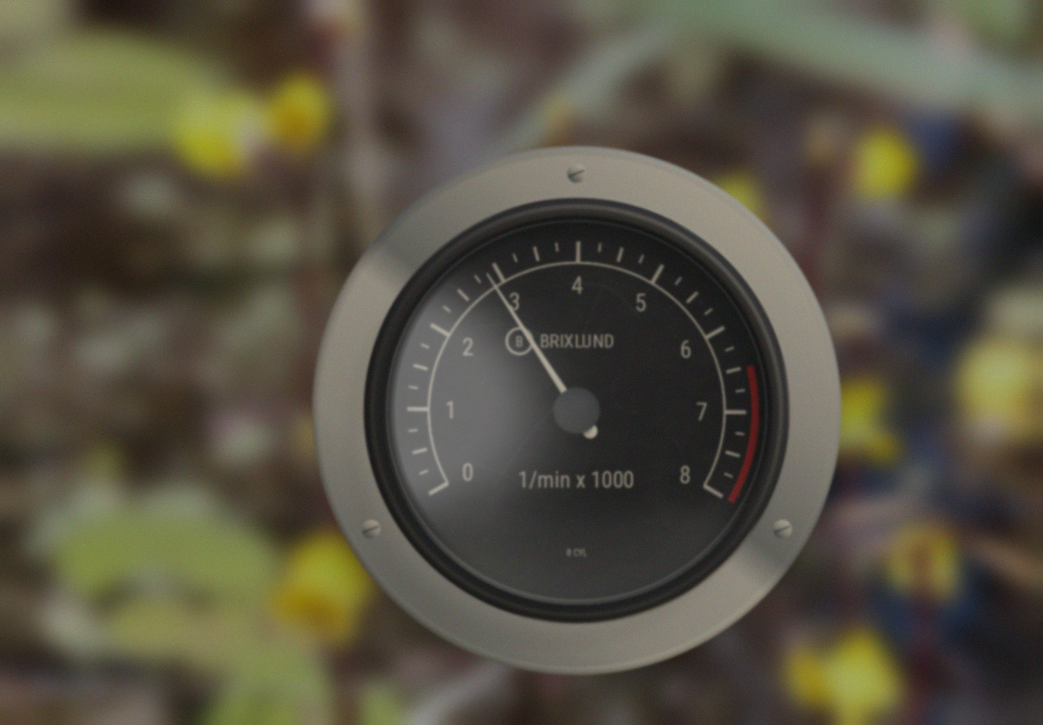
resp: 2875,rpm
